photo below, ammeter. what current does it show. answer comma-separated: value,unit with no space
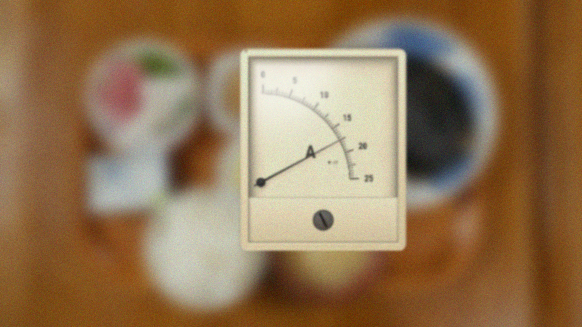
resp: 17.5,A
